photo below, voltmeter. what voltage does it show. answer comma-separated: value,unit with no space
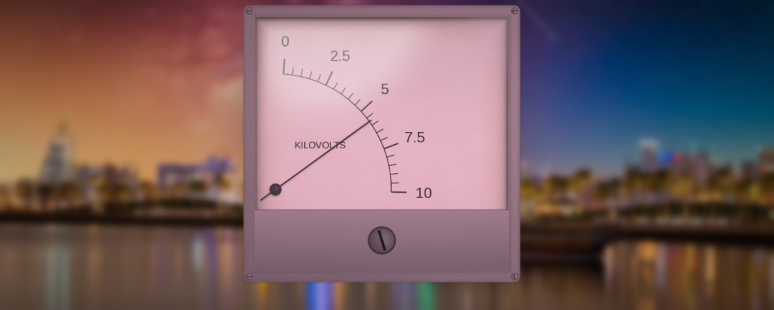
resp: 5.75,kV
